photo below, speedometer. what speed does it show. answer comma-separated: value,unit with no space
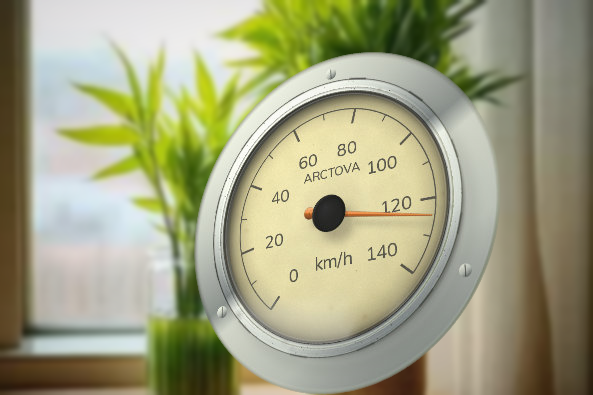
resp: 125,km/h
